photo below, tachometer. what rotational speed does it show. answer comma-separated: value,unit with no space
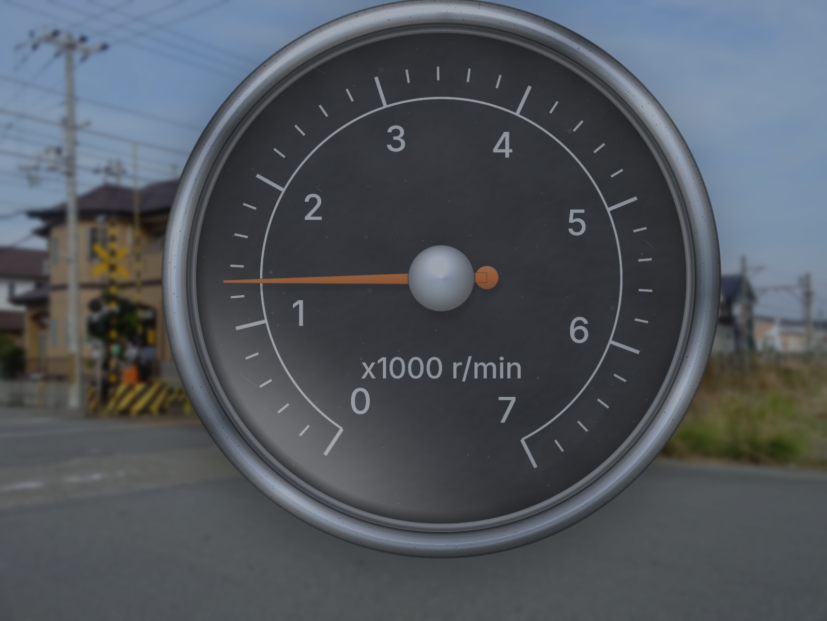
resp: 1300,rpm
